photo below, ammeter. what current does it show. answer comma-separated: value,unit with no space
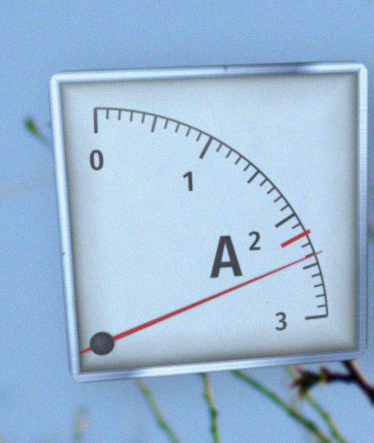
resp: 2.4,A
